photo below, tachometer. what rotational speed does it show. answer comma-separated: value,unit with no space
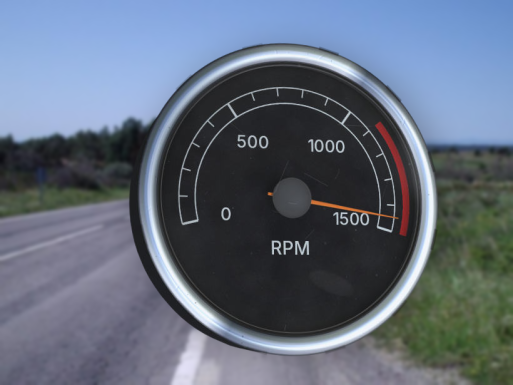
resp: 1450,rpm
